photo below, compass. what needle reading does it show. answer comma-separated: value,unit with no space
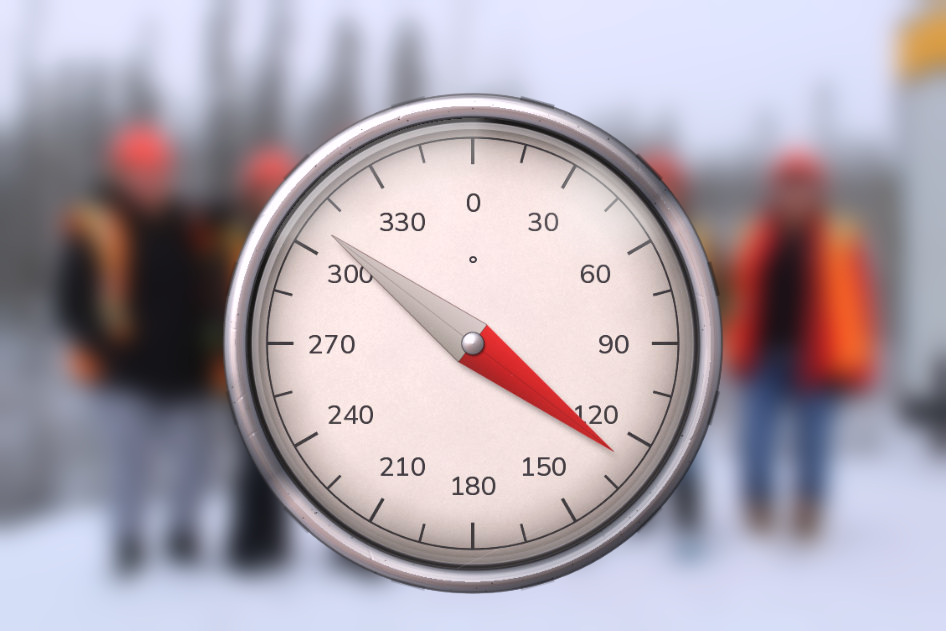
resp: 127.5,°
